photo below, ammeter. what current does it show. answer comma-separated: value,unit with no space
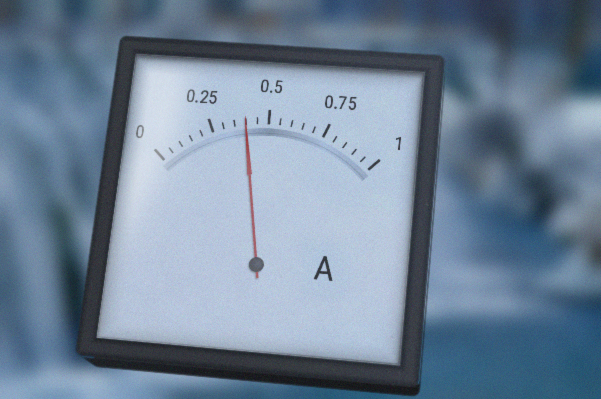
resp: 0.4,A
